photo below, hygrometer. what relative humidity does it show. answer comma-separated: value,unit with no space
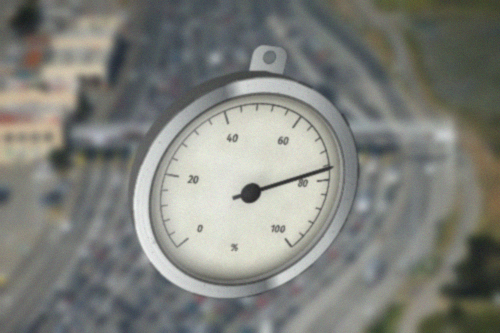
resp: 76,%
